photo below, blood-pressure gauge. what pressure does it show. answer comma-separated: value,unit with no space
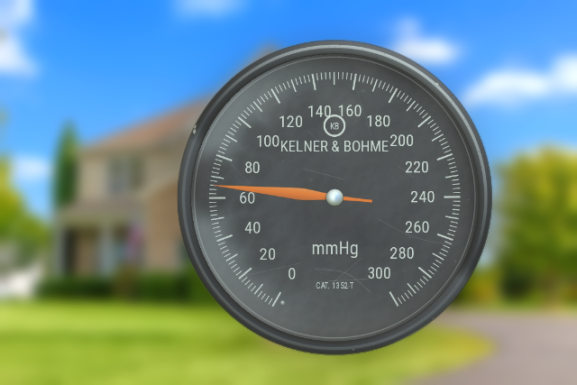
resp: 66,mmHg
